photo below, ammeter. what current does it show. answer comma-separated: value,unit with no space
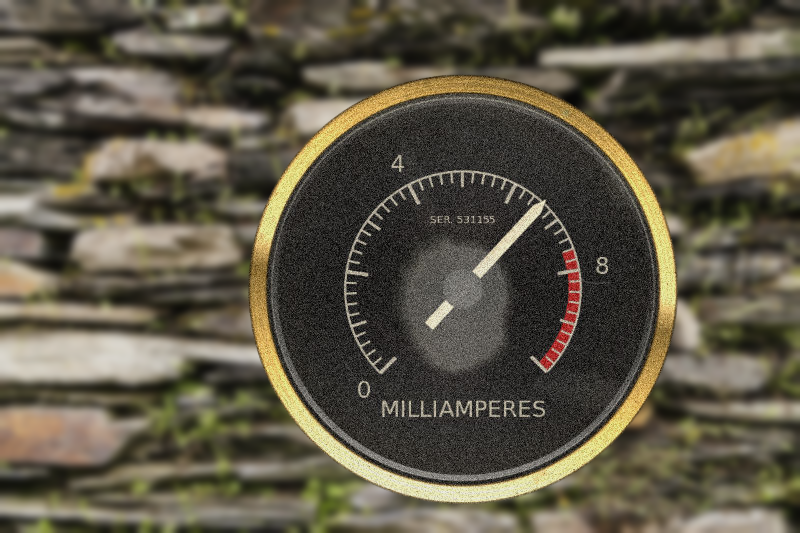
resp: 6.6,mA
